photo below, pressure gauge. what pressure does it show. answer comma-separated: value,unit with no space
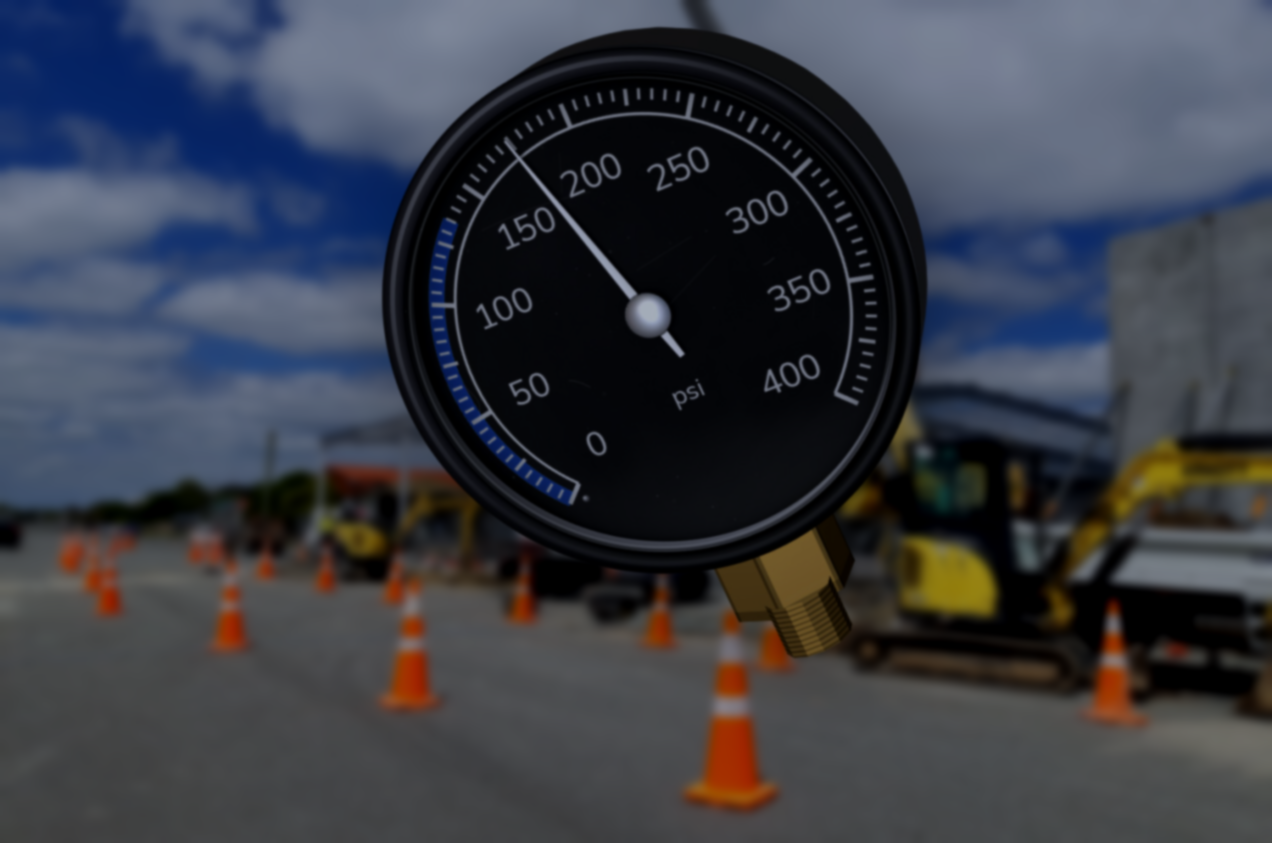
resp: 175,psi
